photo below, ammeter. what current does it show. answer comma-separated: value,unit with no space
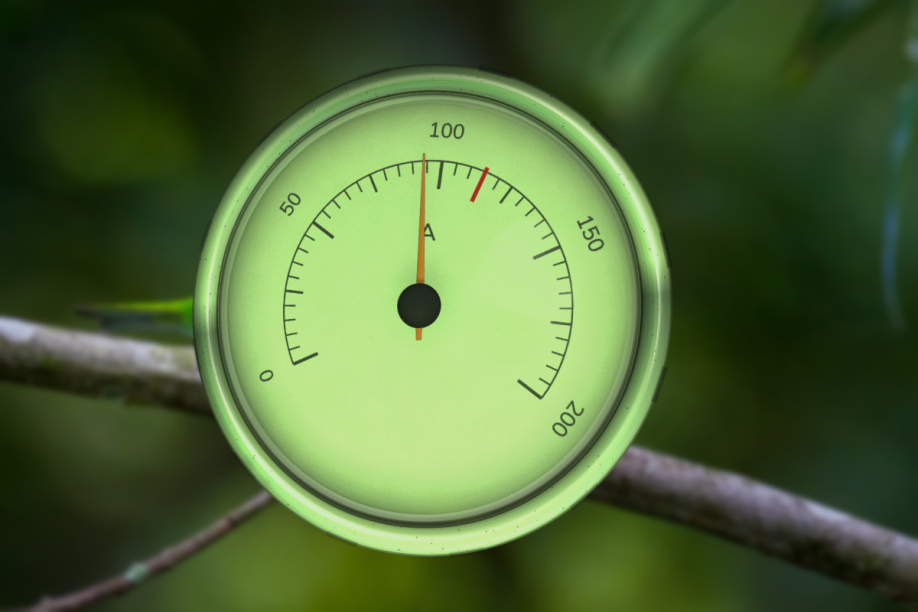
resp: 95,A
